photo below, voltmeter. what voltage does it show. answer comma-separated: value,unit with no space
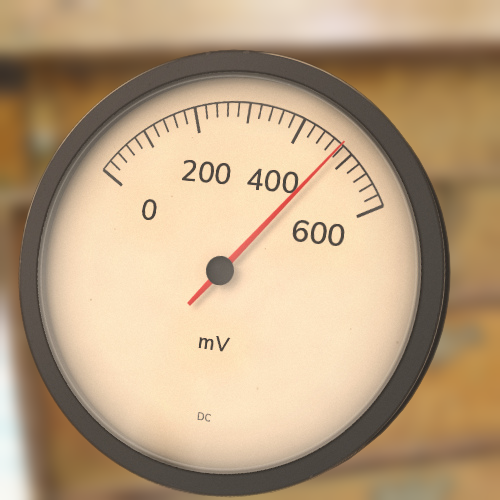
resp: 480,mV
